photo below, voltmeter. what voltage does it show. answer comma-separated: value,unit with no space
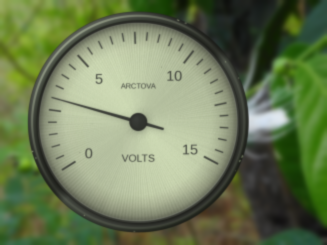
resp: 3,V
